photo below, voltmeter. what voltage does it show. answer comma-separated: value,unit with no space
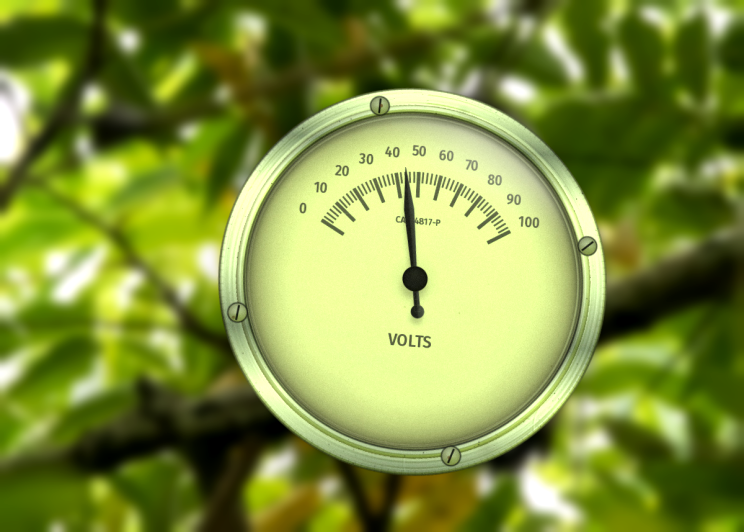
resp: 44,V
